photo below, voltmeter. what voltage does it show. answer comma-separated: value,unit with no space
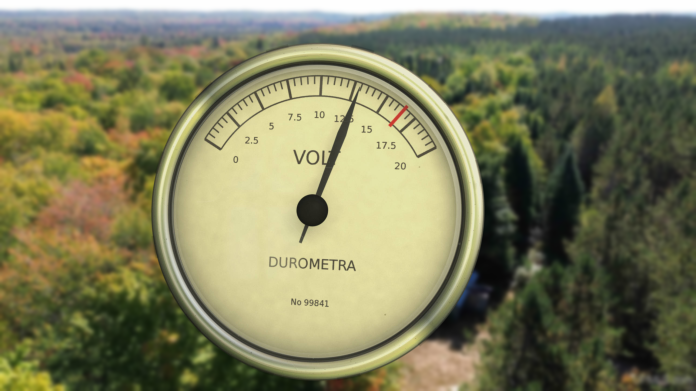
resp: 13,V
